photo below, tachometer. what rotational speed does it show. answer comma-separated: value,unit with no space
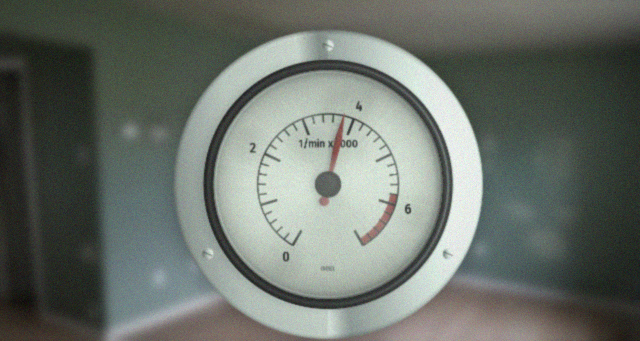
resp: 3800,rpm
